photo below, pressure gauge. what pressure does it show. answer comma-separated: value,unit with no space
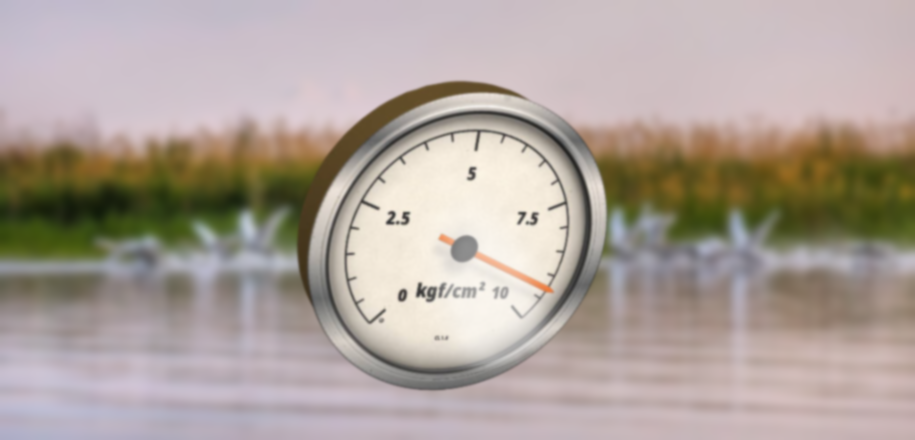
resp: 9.25,kg/cm²
